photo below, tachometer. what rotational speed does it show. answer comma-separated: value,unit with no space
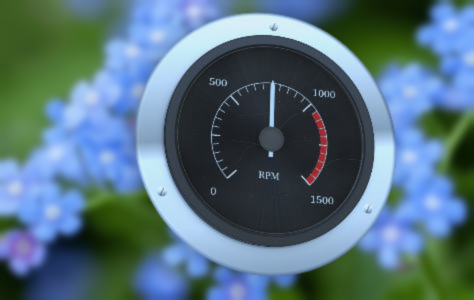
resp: 750,rpm
